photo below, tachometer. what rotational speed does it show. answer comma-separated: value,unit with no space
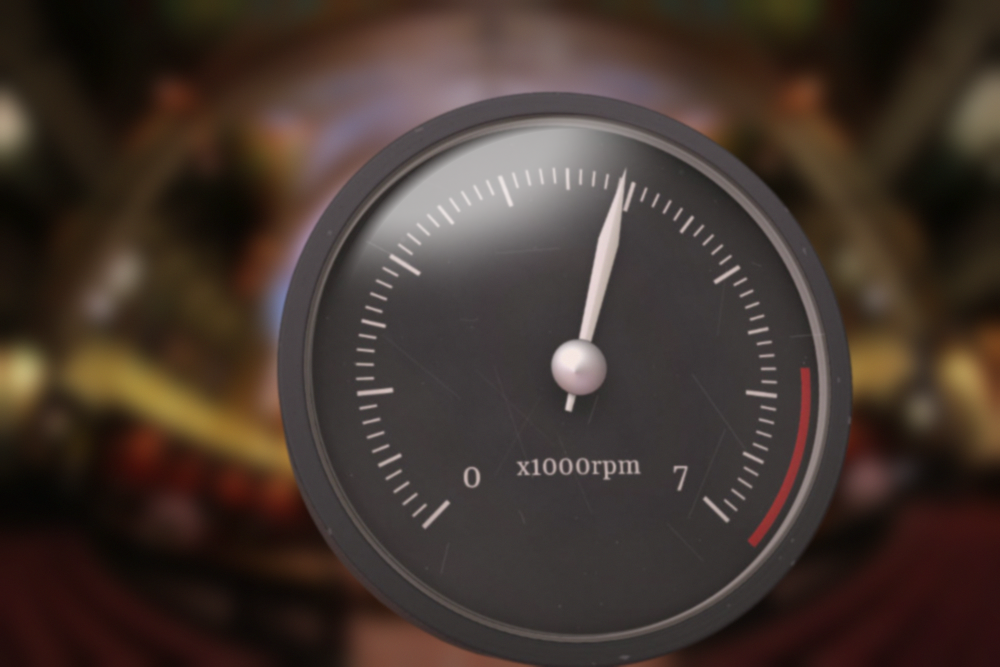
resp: 3900,rpm
